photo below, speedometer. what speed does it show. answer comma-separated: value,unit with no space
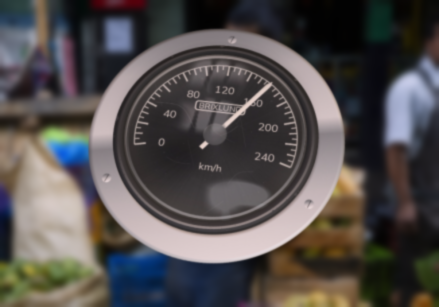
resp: 160,km/h
